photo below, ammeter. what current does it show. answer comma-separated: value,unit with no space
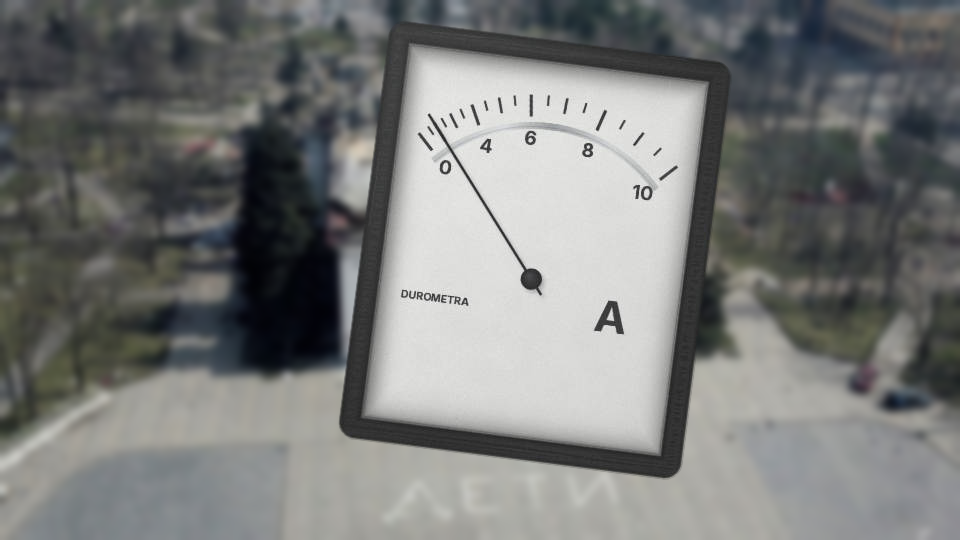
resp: 2,A
